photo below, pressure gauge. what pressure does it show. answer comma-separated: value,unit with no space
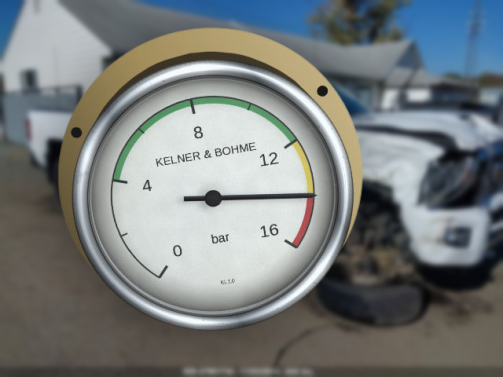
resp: 14,bar
